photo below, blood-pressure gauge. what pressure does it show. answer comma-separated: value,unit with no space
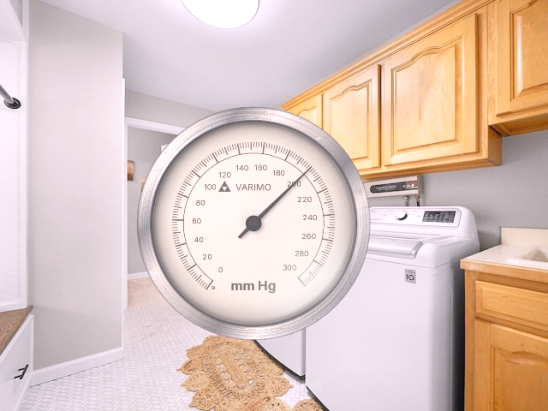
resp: 200,mmHg
